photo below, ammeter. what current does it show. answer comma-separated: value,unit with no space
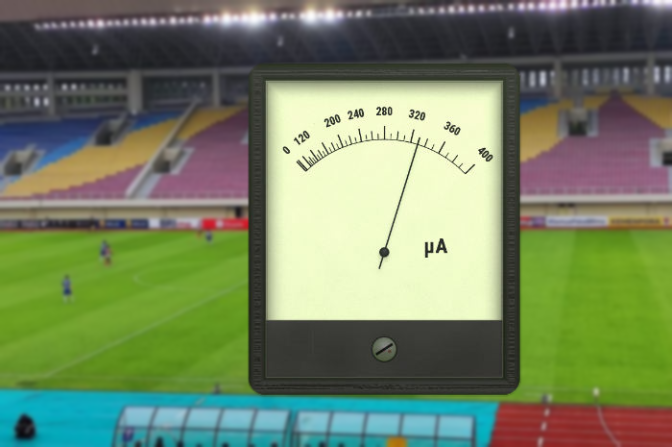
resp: 330,µA
